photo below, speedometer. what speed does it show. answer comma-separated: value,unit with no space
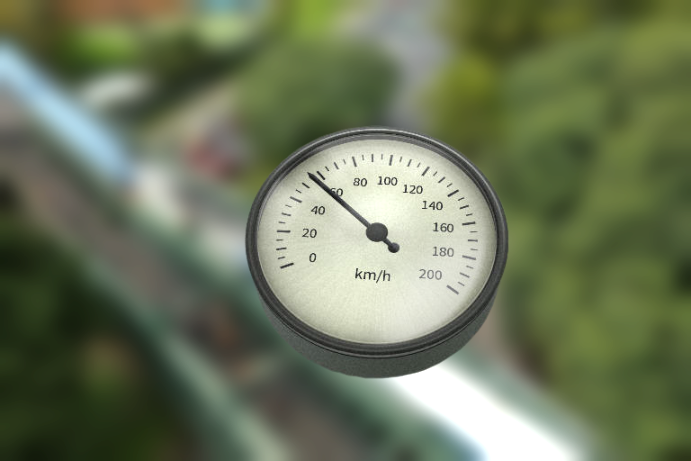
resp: 55,km/h
